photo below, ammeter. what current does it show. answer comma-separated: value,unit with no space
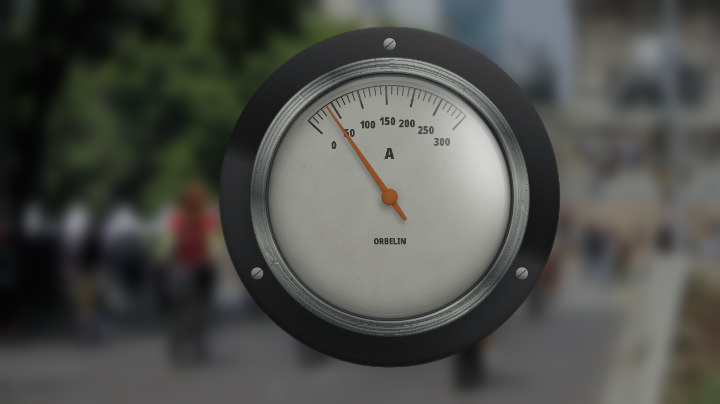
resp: 40,A
